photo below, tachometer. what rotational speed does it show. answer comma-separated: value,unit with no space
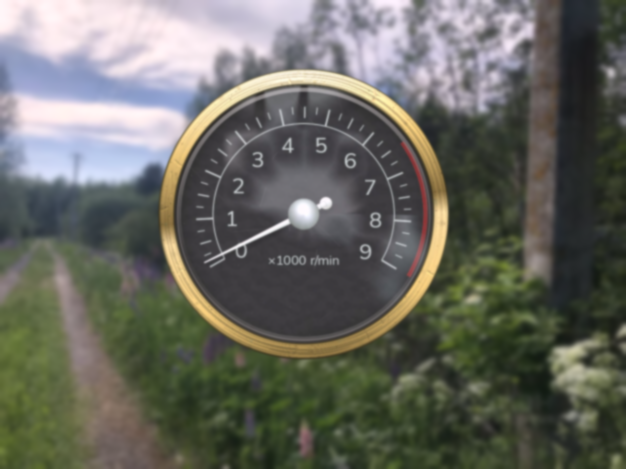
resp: 125,rpm
